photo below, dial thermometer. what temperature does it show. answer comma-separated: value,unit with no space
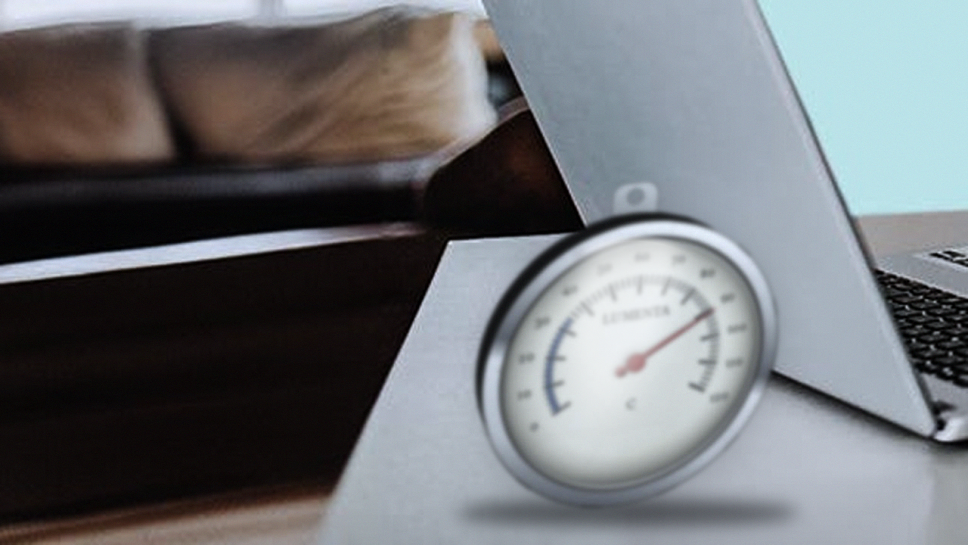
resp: 90,°C
